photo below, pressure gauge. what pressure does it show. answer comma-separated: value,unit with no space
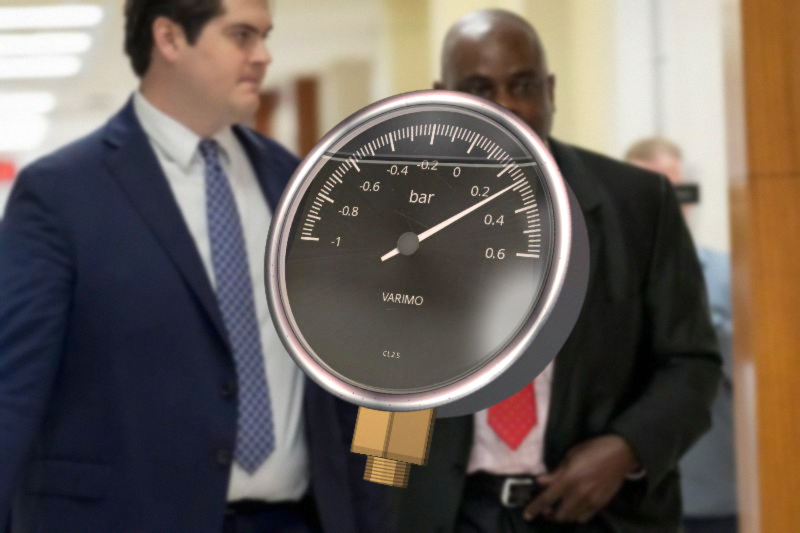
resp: 0.3,bar
